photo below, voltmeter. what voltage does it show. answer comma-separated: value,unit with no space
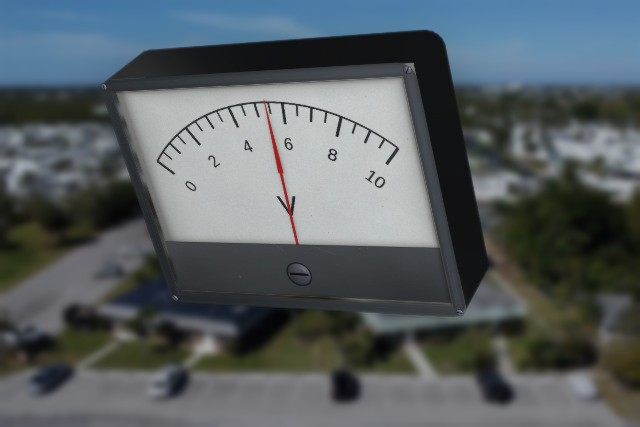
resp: 5.5,V
